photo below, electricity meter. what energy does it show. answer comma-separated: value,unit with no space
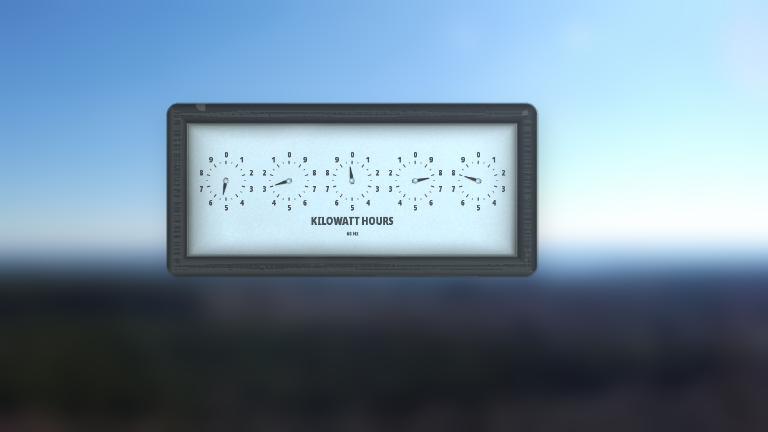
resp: 52978,kWh
